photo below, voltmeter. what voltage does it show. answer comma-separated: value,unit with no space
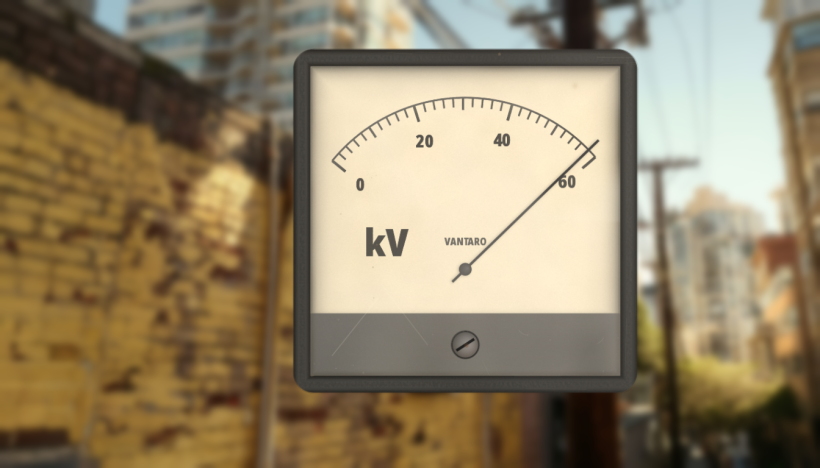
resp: 58,kV
